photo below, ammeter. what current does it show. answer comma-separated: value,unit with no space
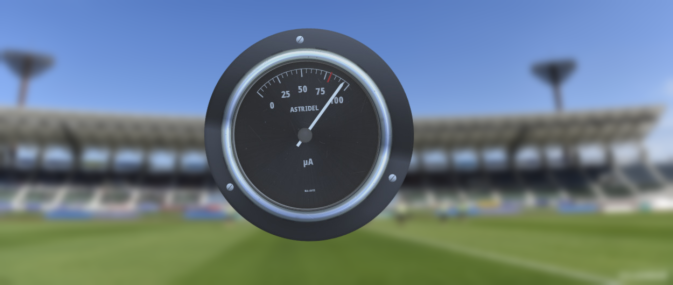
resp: 95,µA
